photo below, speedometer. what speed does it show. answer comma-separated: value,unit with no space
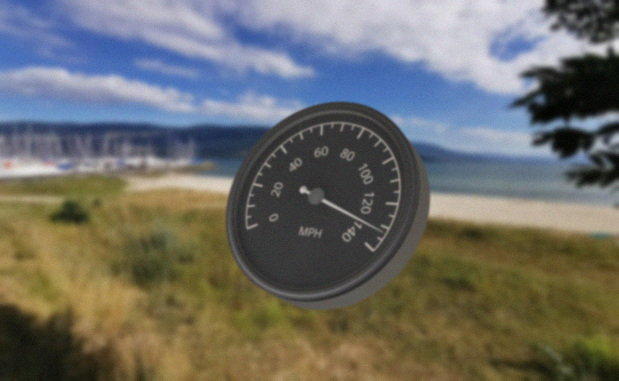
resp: 132.5,mph
